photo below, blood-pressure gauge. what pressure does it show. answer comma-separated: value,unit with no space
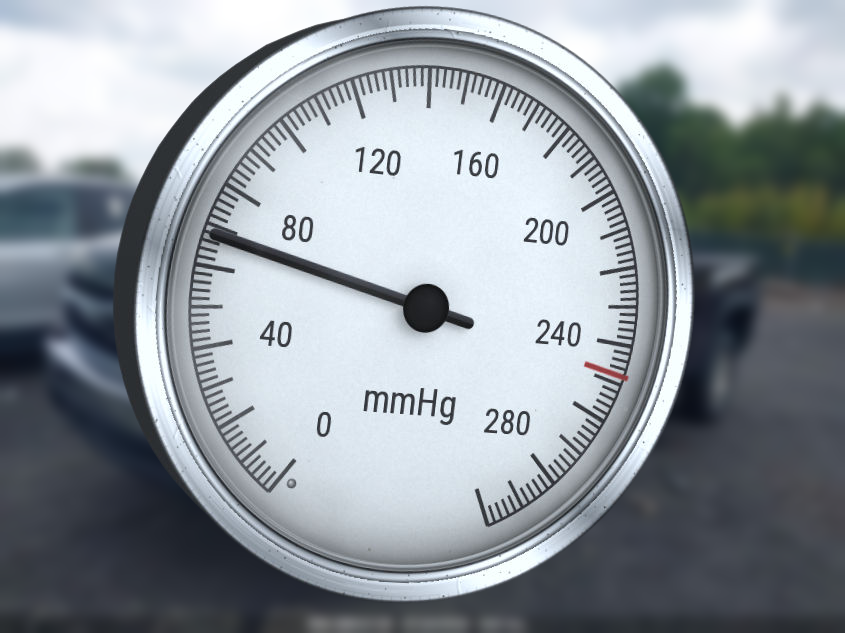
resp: 68,mmHg
